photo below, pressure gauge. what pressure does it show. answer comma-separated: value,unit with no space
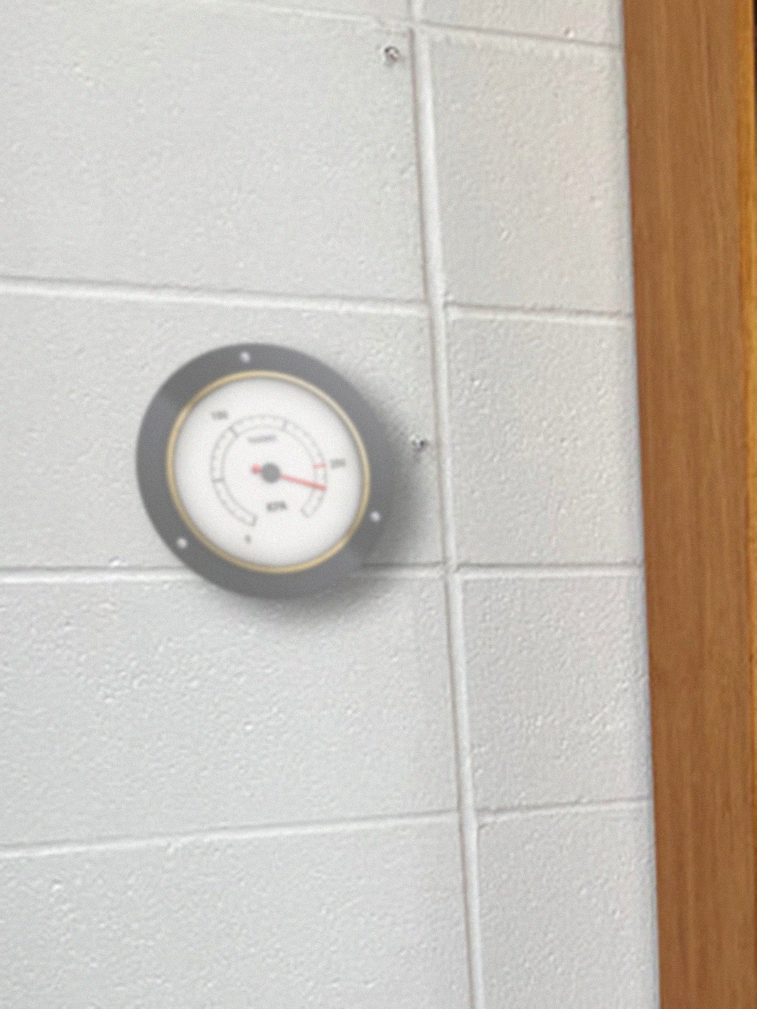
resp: 220,kPa
